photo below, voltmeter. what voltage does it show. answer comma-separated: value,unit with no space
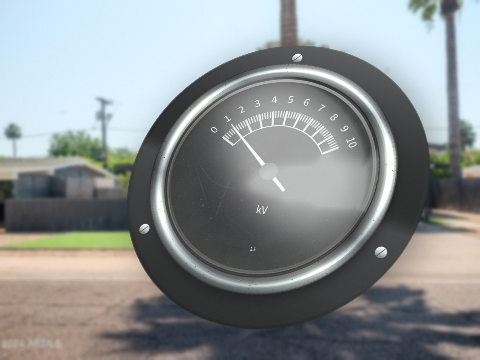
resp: 1,kV
